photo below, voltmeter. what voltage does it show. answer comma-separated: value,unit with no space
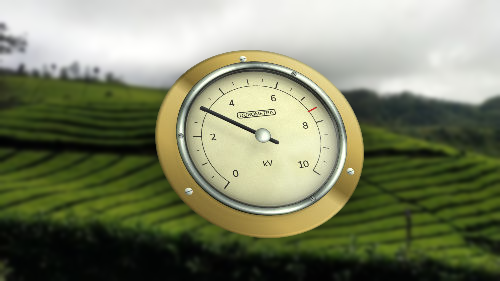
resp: 3,kV
